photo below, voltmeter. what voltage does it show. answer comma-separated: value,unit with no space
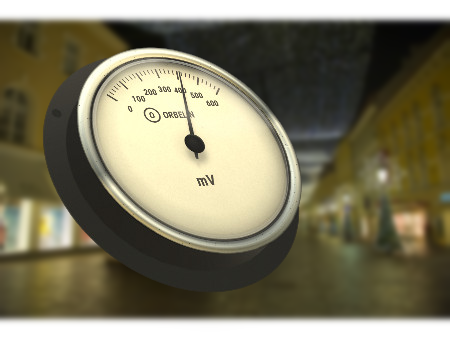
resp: 400,mV
